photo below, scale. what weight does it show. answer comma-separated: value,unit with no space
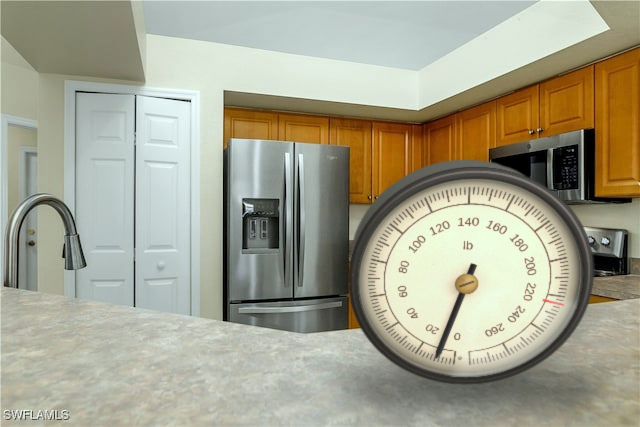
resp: 10,lb
